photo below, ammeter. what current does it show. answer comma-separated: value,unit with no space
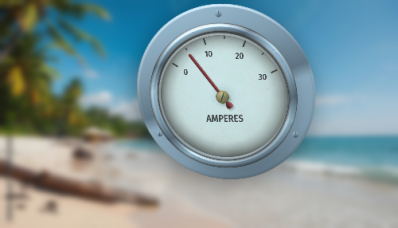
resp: 5,A
